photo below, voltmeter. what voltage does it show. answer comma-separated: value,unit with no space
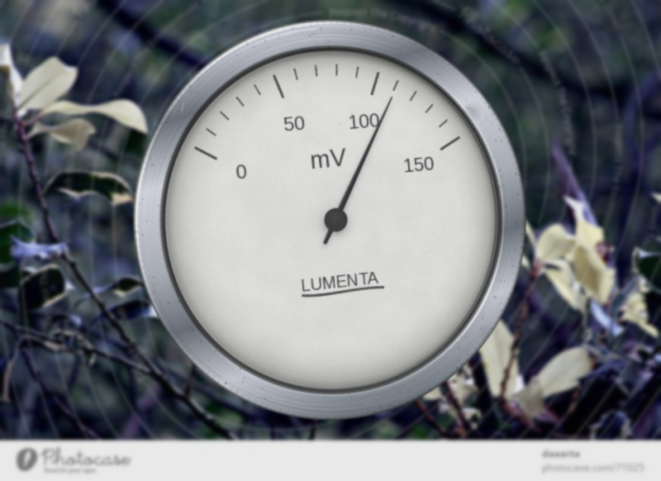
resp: 110,mV
